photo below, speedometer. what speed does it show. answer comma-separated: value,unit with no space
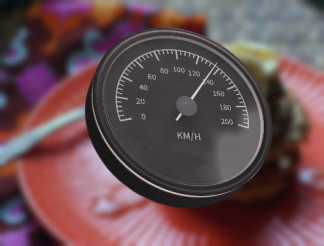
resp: 136,km/h
